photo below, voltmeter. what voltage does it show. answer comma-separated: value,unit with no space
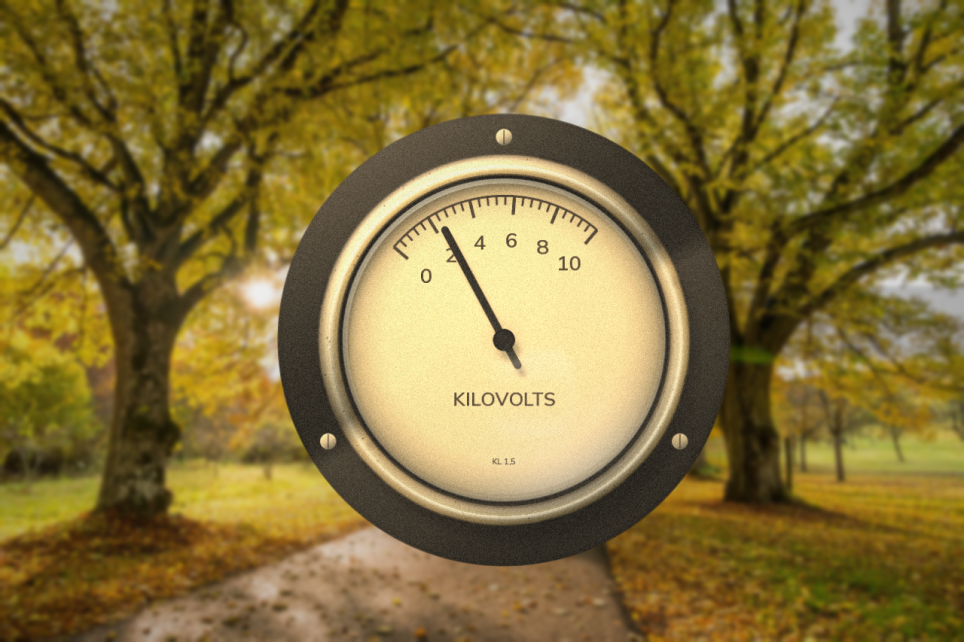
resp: 2.4,kV
